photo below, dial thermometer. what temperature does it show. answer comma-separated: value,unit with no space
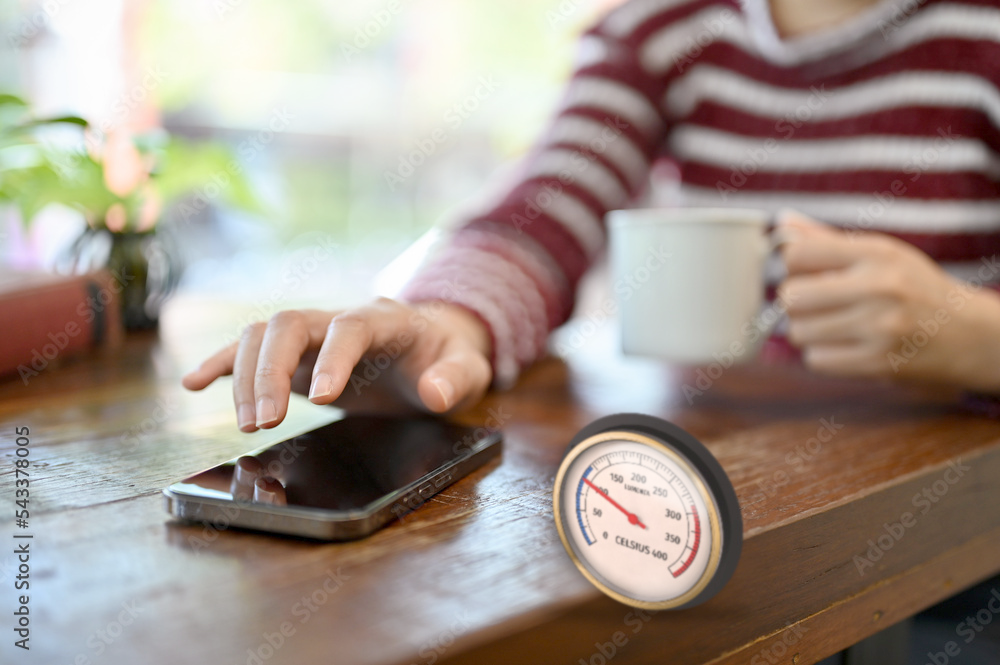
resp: 100,°C
